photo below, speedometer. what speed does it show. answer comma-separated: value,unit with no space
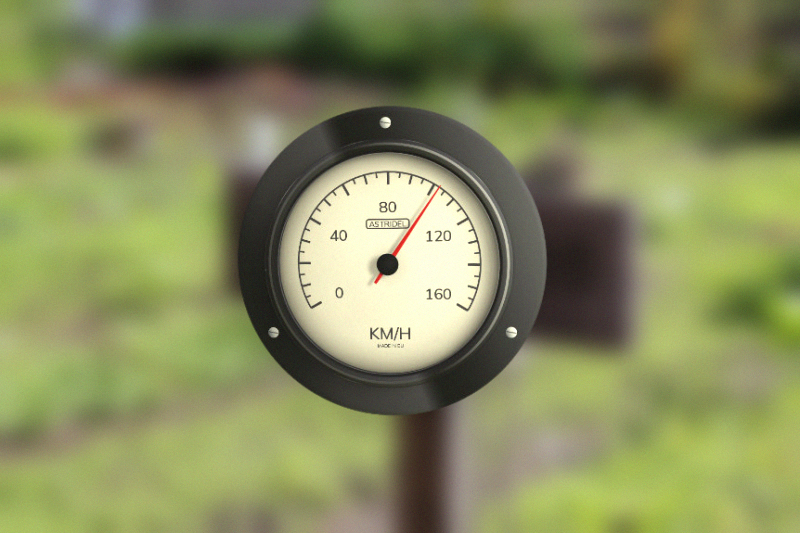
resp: 102.5,km/h
